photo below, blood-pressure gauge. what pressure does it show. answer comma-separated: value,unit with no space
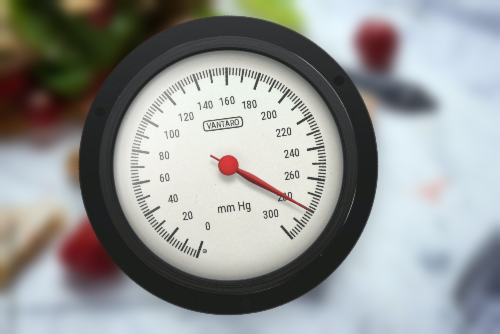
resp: 280,mmHg
